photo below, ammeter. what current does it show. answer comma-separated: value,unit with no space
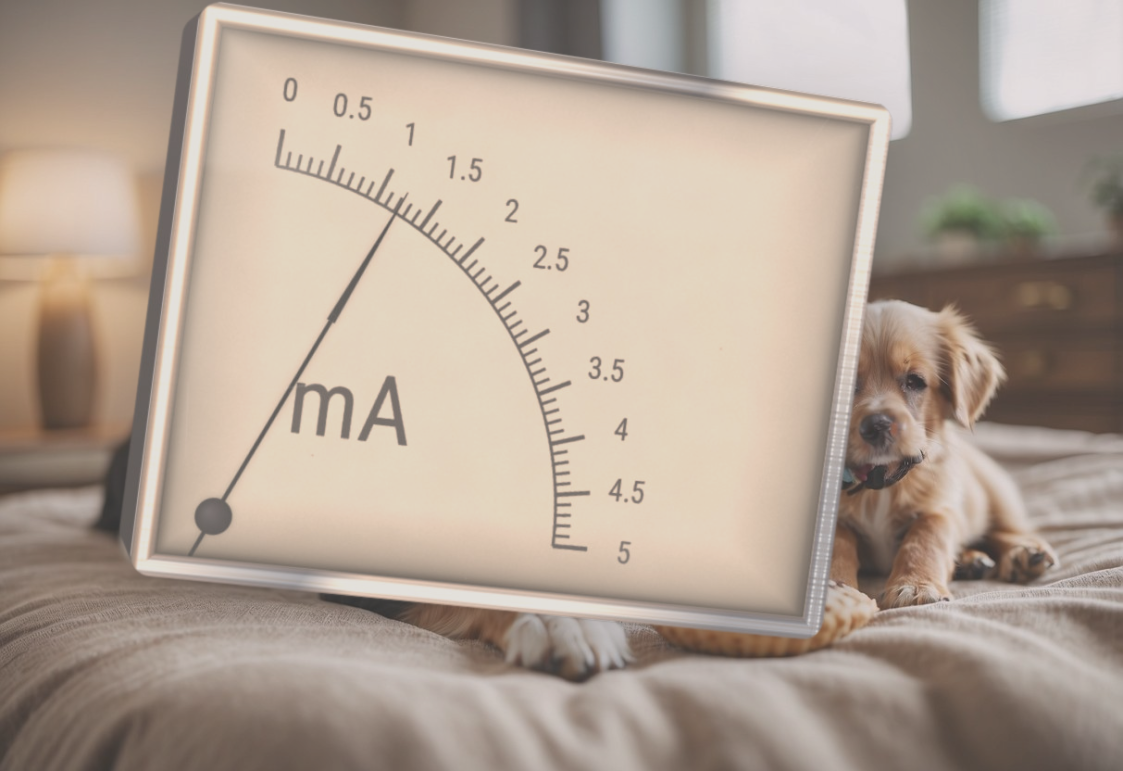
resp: 1.2,mA
